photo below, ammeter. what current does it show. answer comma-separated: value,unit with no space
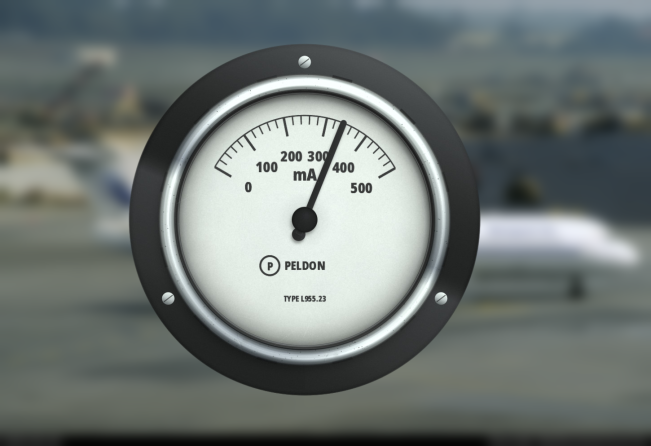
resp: 340,mA
